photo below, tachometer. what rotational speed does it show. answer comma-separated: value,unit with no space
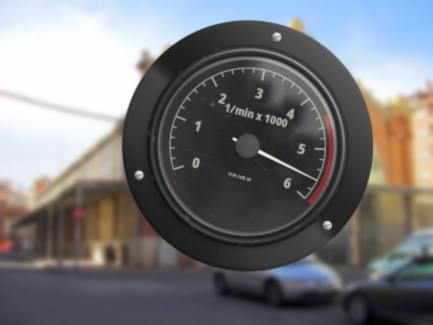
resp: 5600,rpm
